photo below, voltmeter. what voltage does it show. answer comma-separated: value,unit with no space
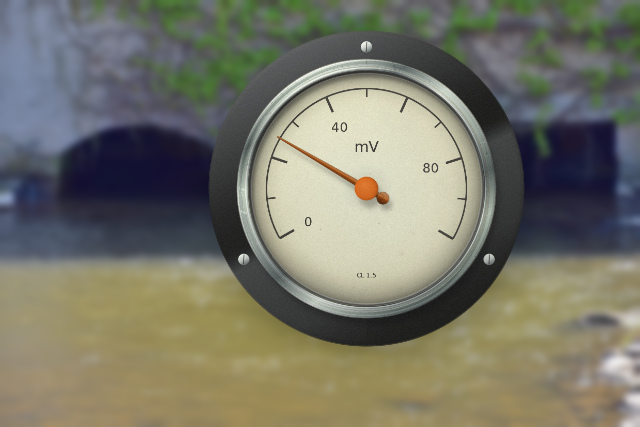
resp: 25,mV
